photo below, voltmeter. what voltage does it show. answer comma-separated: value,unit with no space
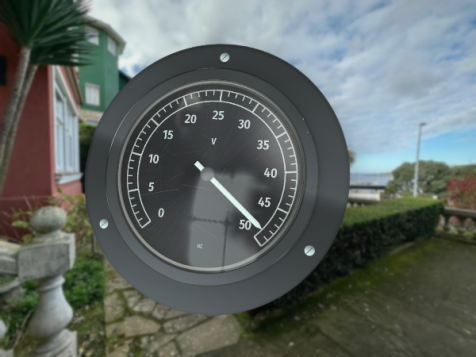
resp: 48.5,V
